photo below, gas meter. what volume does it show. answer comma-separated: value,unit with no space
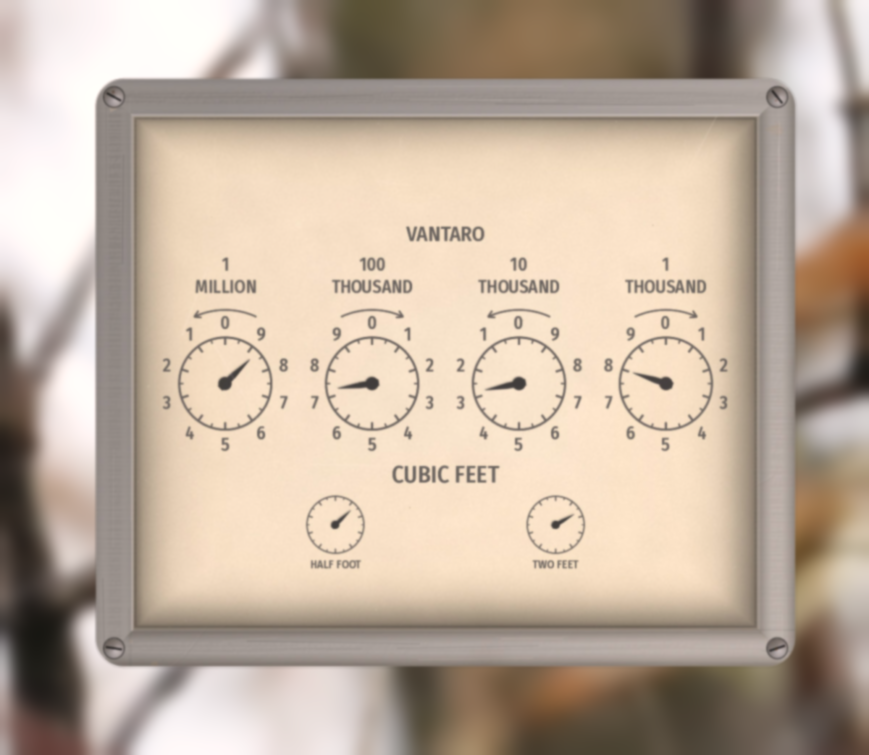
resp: 872800,ft³
